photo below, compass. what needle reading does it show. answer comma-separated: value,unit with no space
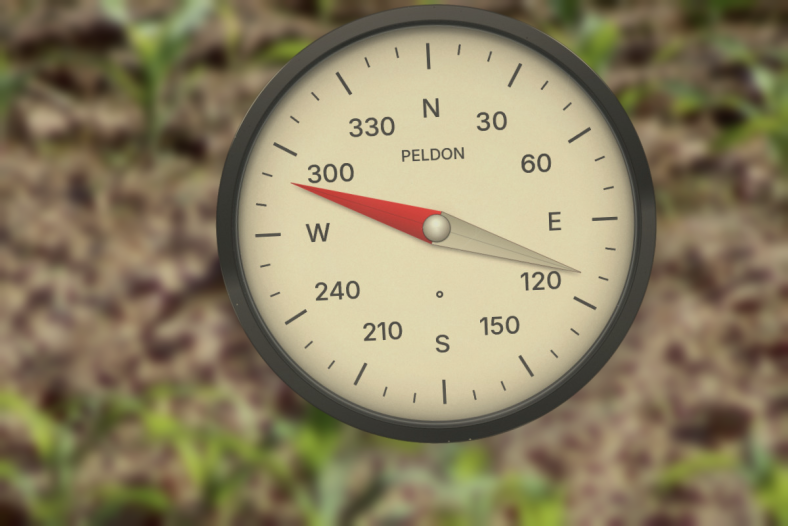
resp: 290,°
